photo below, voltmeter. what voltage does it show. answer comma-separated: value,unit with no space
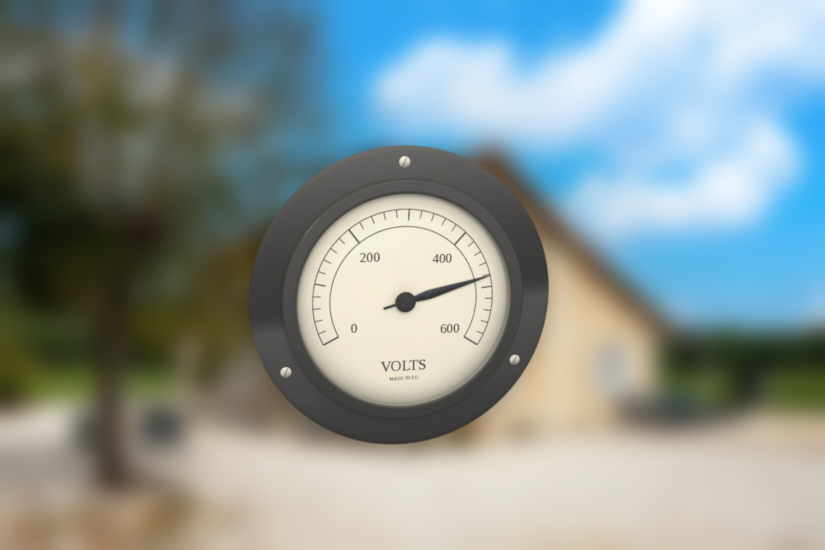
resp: 480,V
